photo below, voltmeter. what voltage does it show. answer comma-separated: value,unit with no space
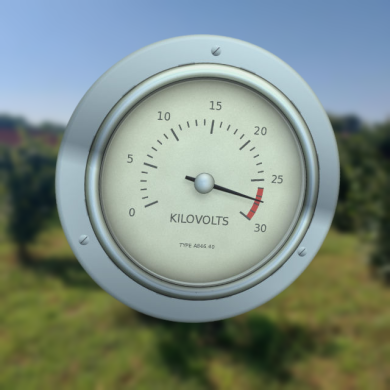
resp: 27.5,kV
